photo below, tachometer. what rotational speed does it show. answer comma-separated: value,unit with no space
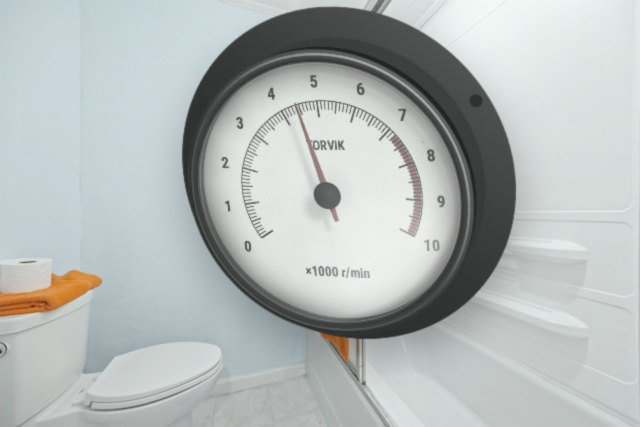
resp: 4500,rpm
